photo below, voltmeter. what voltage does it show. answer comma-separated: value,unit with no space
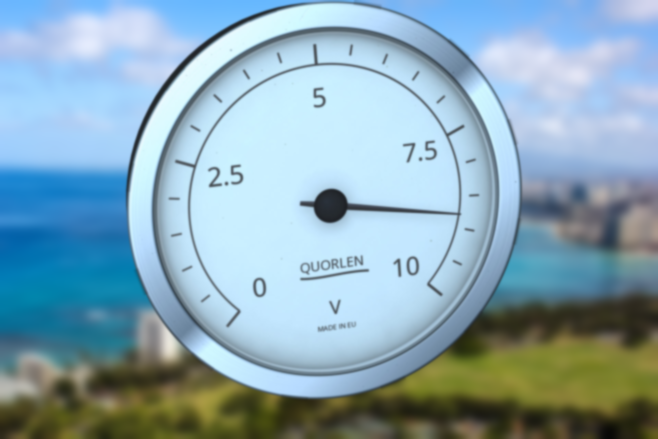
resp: 8.75,V
